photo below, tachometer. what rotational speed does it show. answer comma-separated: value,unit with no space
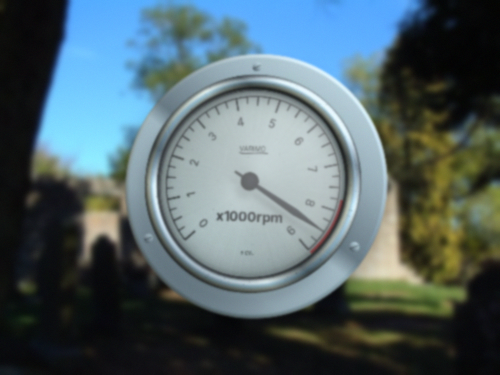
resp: 8500,rpm
